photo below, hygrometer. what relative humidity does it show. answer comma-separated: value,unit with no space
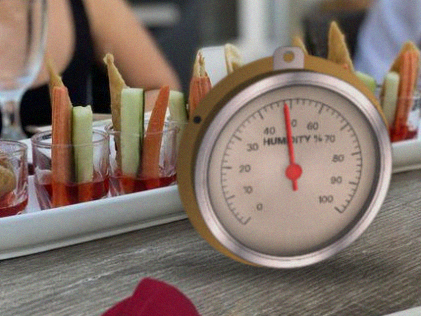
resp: 48,%
